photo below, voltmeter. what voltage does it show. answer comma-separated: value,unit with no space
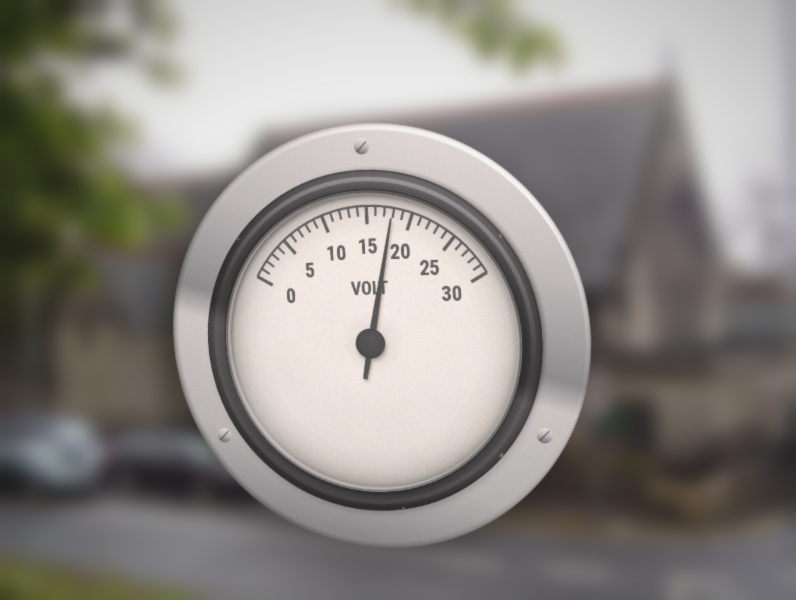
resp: 18,V
